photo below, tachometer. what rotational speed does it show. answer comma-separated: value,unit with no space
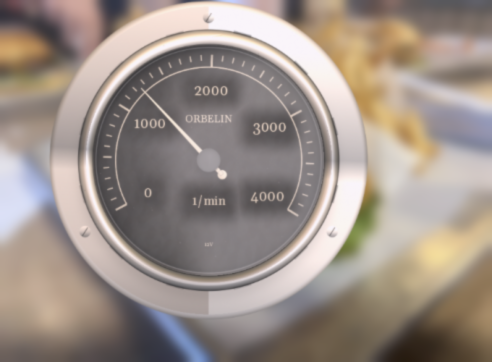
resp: 1250,rpm
